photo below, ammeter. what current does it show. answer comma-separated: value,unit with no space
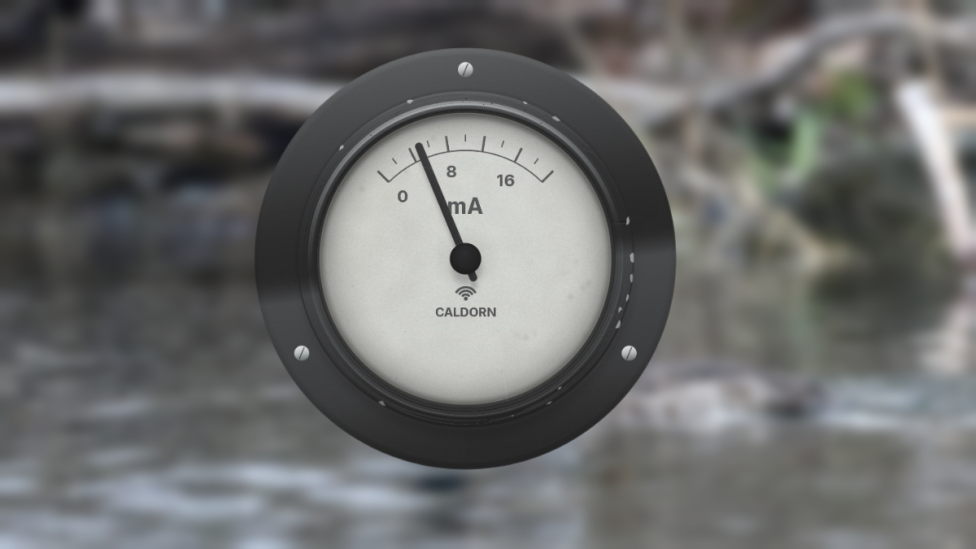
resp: 5,mA
